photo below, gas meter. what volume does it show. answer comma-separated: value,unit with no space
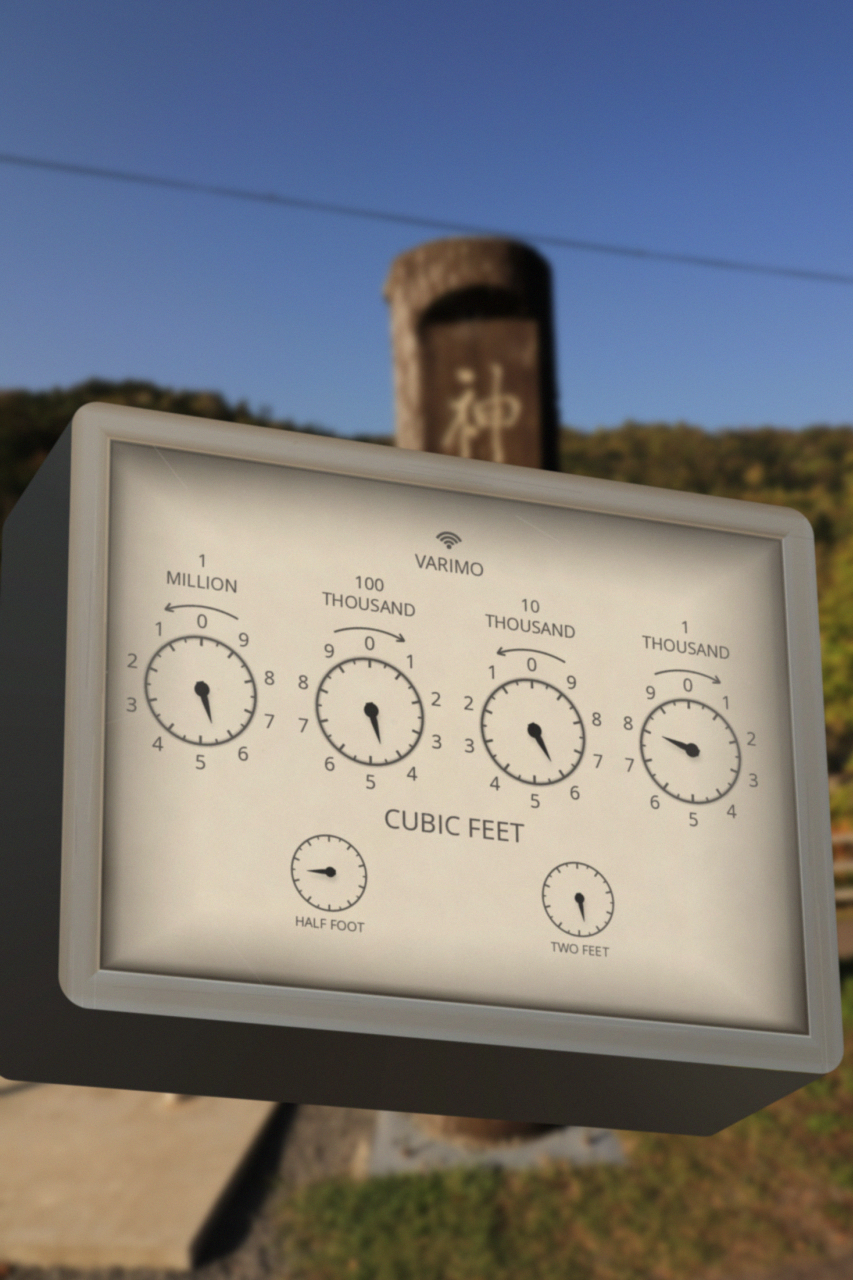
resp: 545800,ft³
